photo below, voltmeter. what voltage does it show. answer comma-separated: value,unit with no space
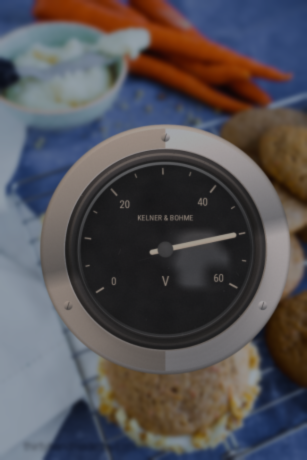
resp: 50,V
